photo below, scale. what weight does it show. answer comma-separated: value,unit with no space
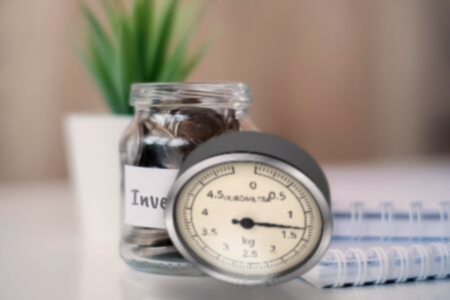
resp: 1.25,kg
